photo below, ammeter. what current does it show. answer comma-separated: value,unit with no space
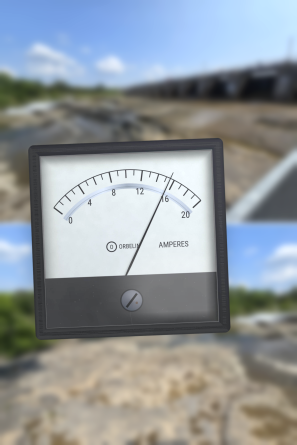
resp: 15.5,A
